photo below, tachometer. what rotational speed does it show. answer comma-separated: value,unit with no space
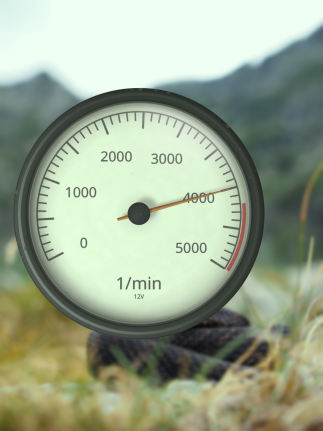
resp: 4000,rpm
